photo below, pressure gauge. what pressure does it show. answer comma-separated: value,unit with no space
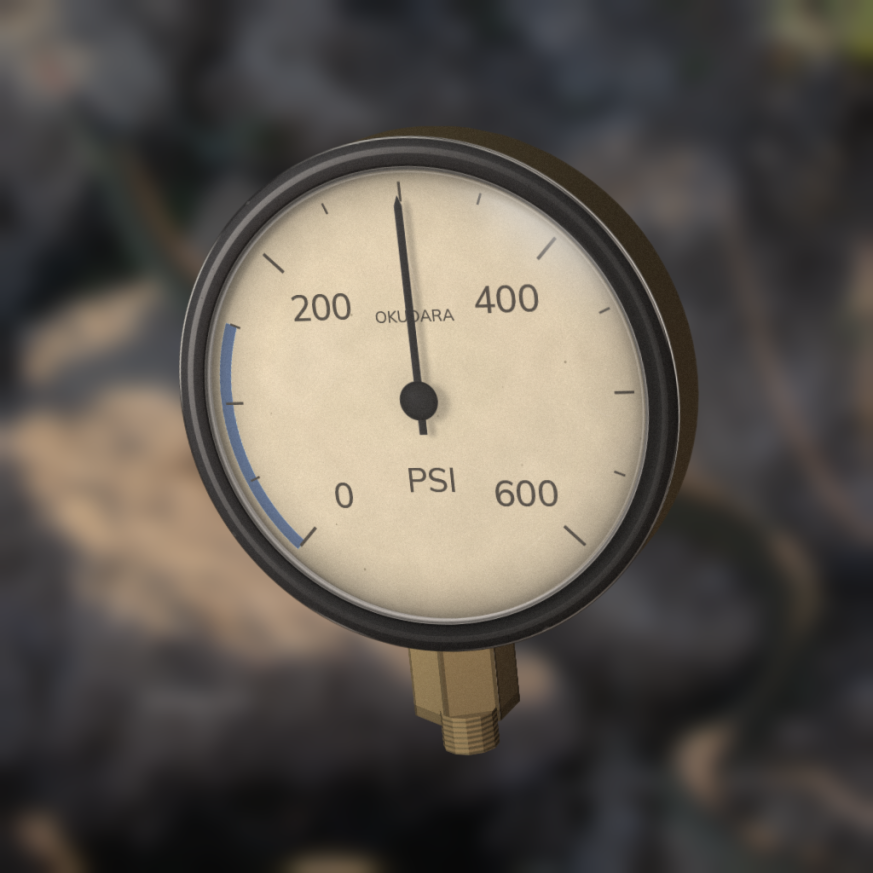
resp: 300,psi
